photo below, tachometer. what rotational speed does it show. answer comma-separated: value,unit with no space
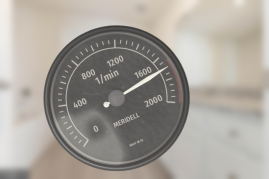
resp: 1700,rpm
